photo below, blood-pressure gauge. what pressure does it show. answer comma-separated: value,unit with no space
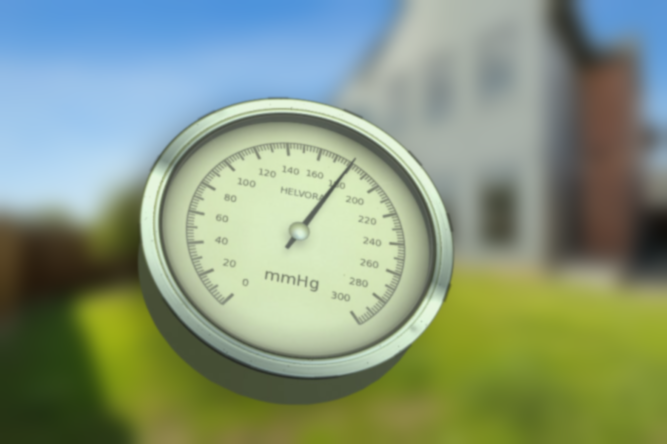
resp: 180,mmHg
